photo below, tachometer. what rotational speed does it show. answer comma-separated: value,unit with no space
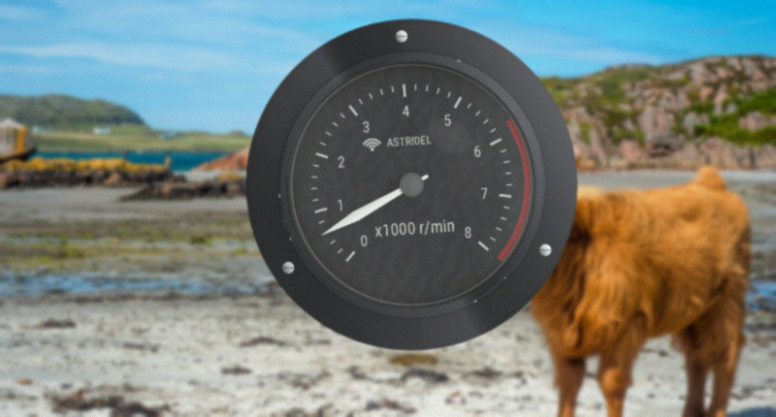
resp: 600,rpm
